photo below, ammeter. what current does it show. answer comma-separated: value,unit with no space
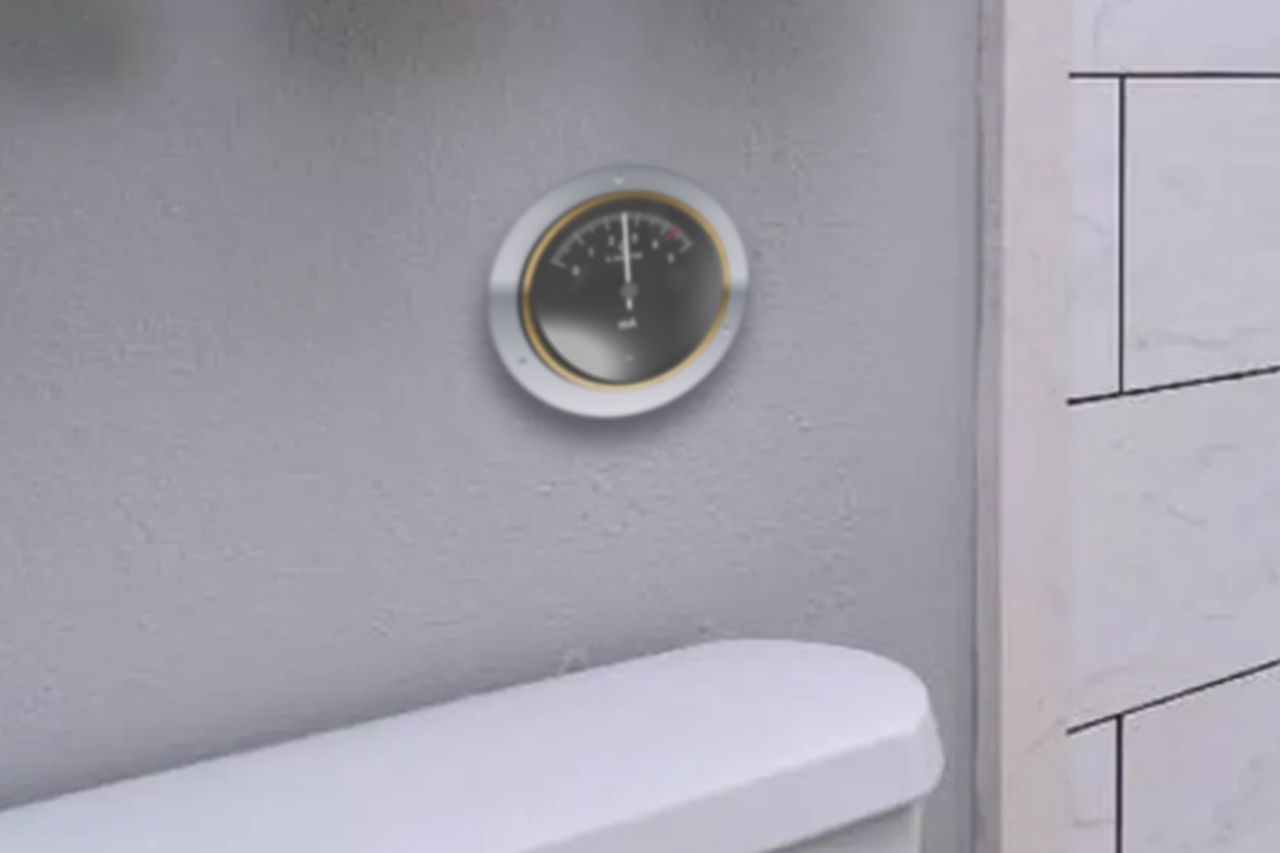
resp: 2.5,mA
